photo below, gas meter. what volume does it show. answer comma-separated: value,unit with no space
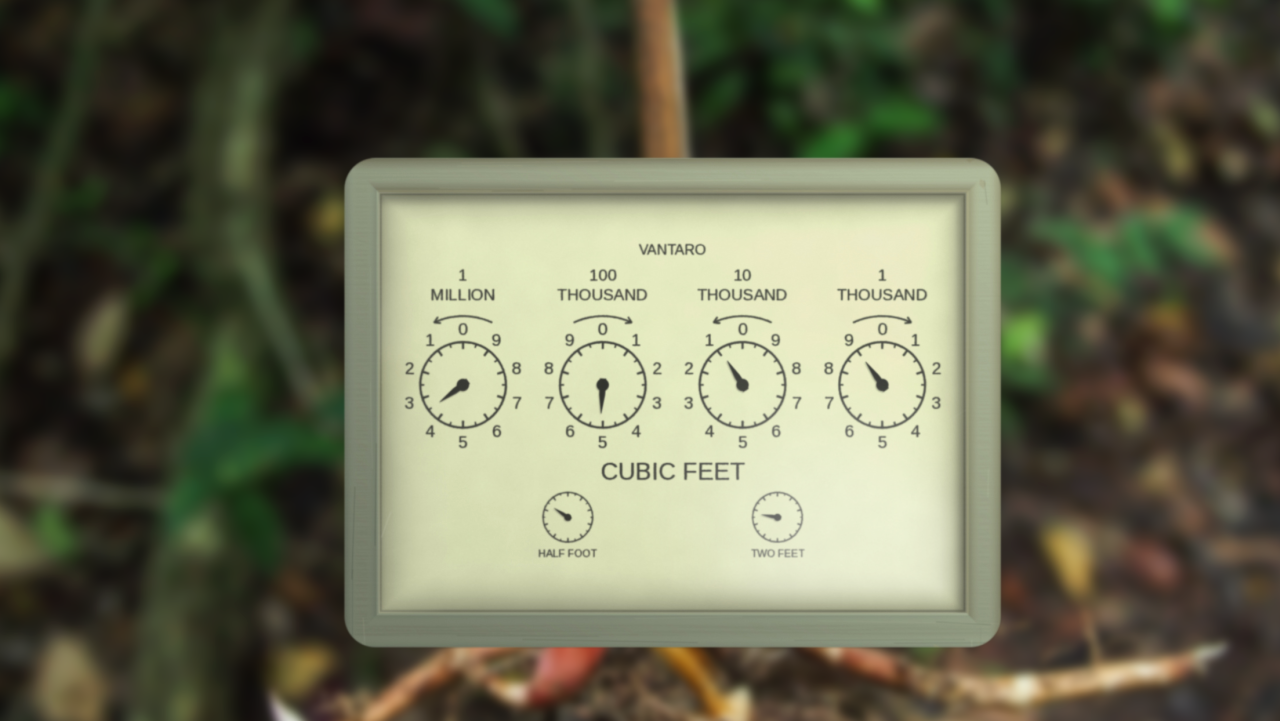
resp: 350900,ft³
